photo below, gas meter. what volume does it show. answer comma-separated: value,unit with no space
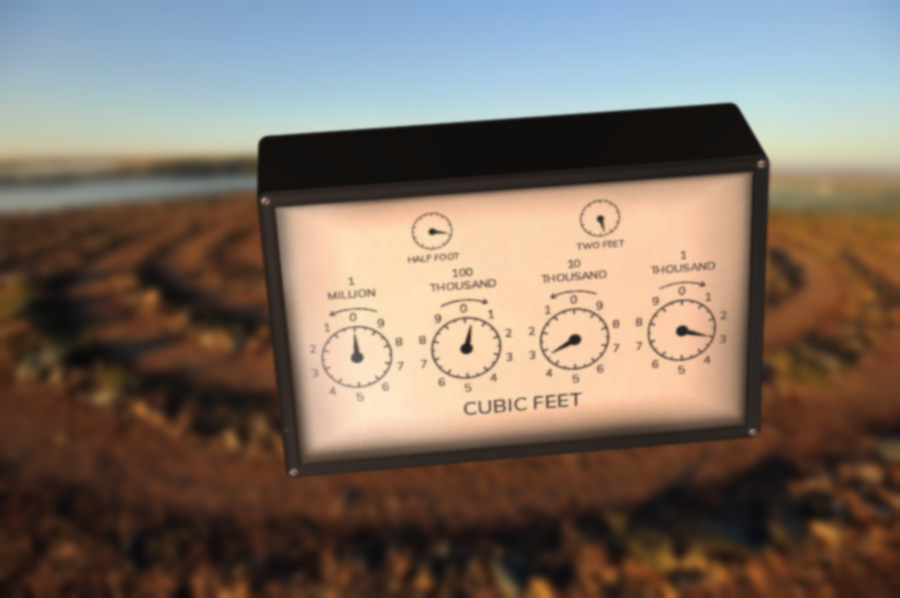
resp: 3300,ft³
